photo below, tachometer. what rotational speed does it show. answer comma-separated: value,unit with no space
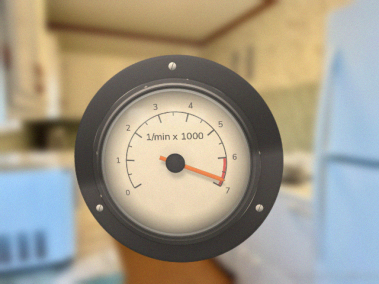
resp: 6750,rpm
